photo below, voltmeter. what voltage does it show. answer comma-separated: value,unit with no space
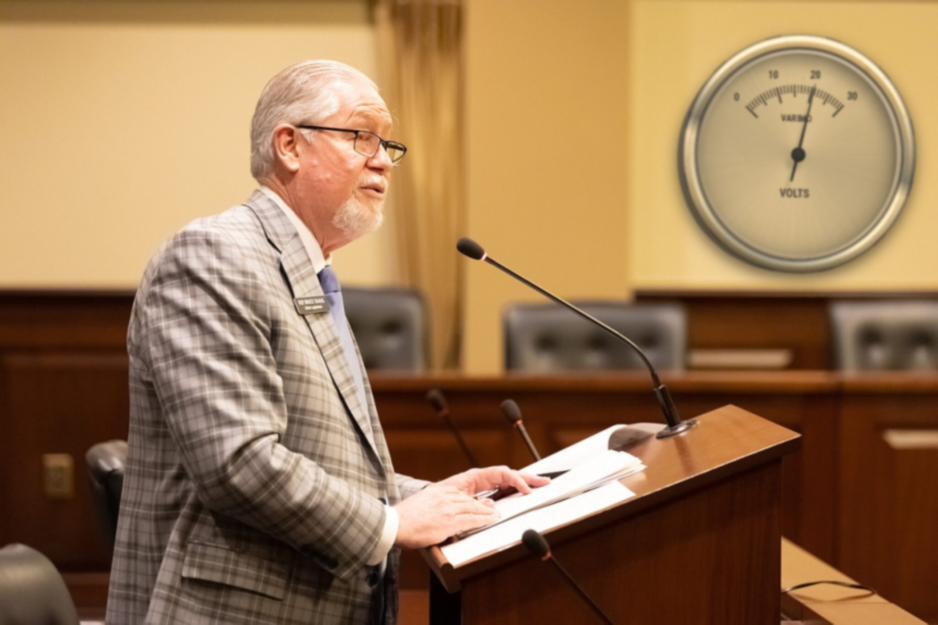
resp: 20,V
